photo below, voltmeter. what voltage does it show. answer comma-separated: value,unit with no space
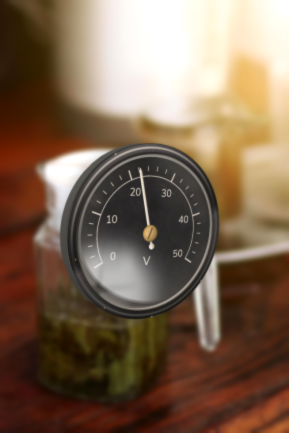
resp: 22,V
